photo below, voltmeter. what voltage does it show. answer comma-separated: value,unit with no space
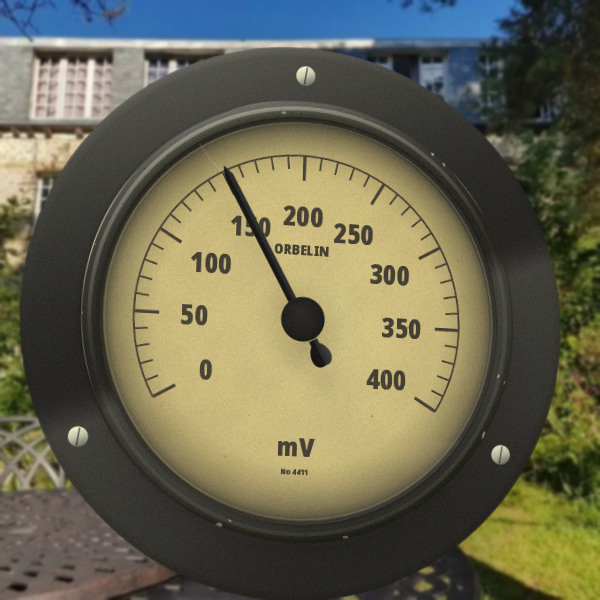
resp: 150,mV
